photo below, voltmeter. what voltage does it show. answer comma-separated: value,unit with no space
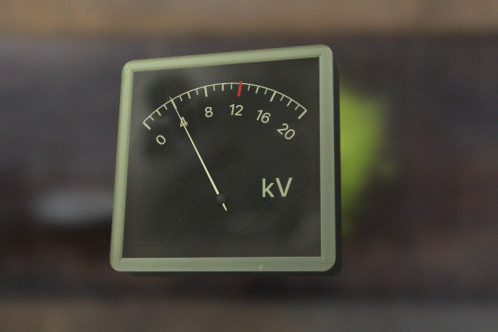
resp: 4,kV
